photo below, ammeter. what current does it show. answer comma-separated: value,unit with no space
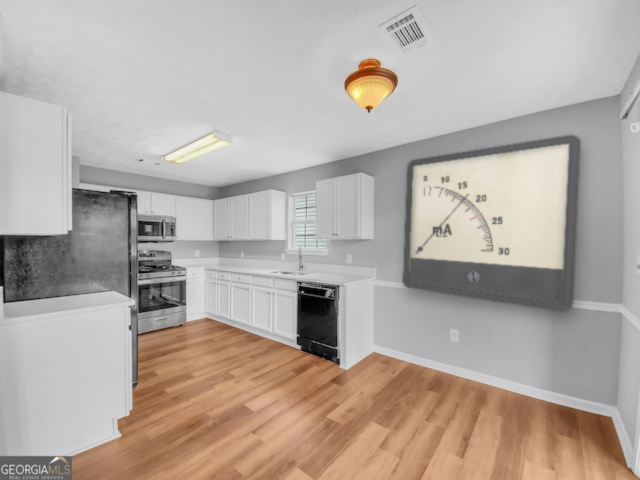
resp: 17.5,mA
